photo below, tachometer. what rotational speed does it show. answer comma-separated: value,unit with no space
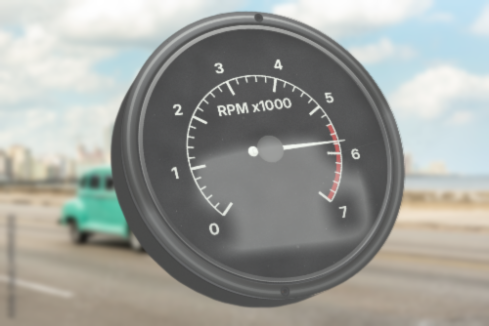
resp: 5800,rpm
